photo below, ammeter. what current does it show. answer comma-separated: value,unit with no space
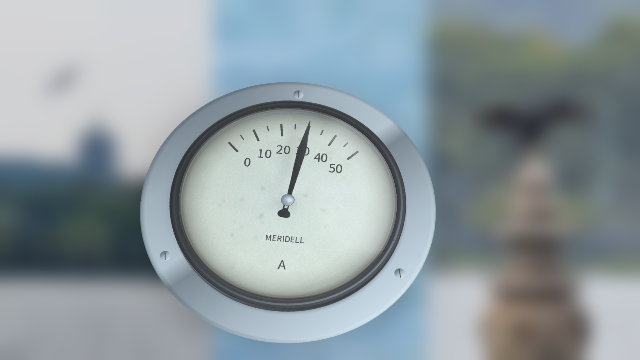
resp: 30,A
